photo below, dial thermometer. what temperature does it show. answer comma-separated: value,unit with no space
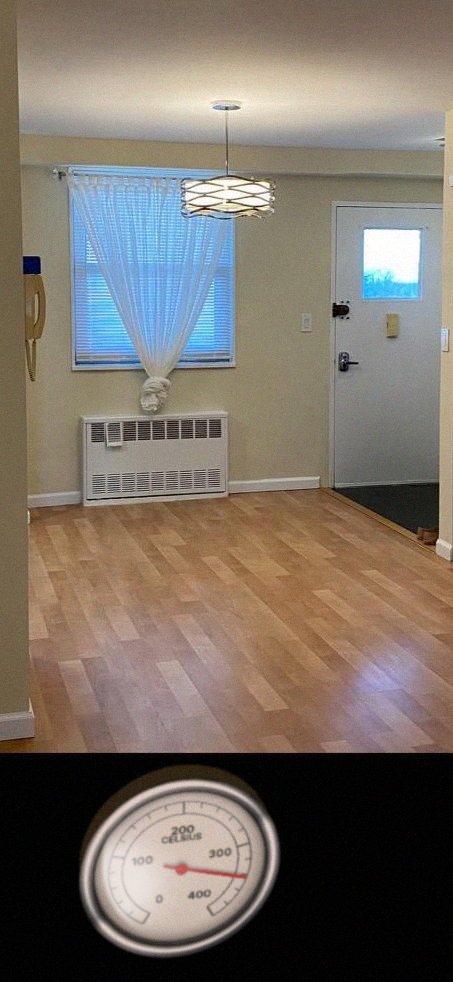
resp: 340,°C
